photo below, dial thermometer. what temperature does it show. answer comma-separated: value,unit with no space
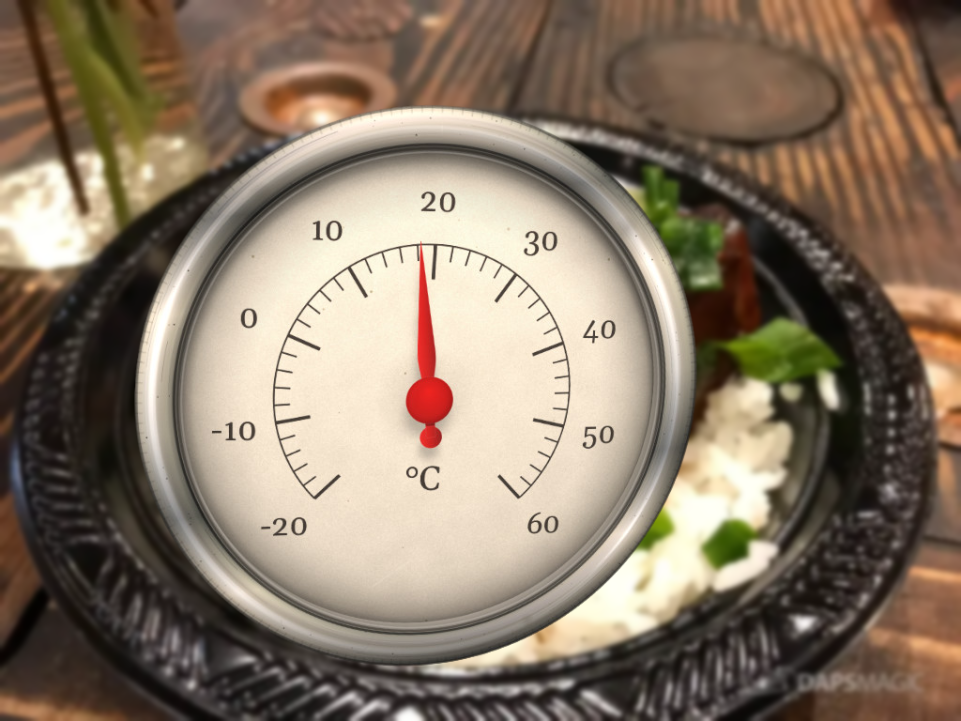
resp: 18,°C
